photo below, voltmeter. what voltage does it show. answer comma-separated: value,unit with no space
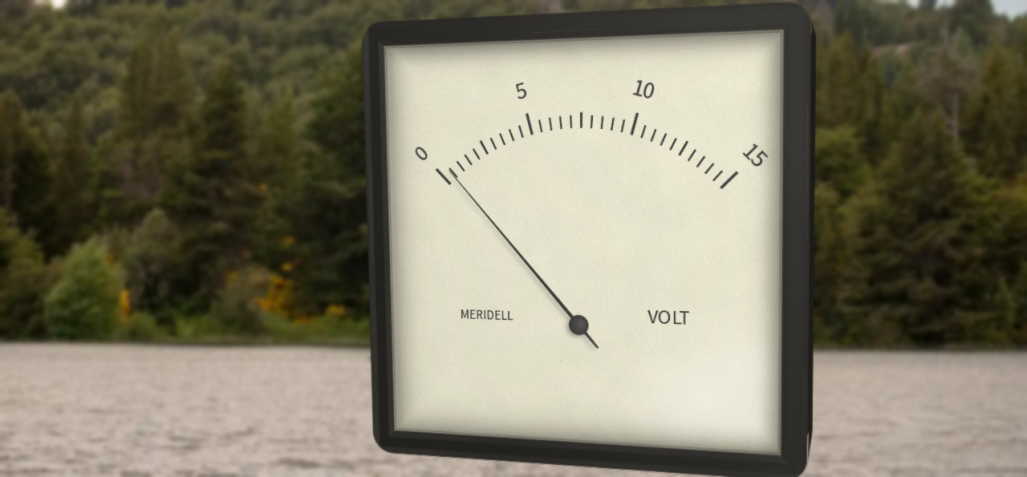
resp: 0.5,V
